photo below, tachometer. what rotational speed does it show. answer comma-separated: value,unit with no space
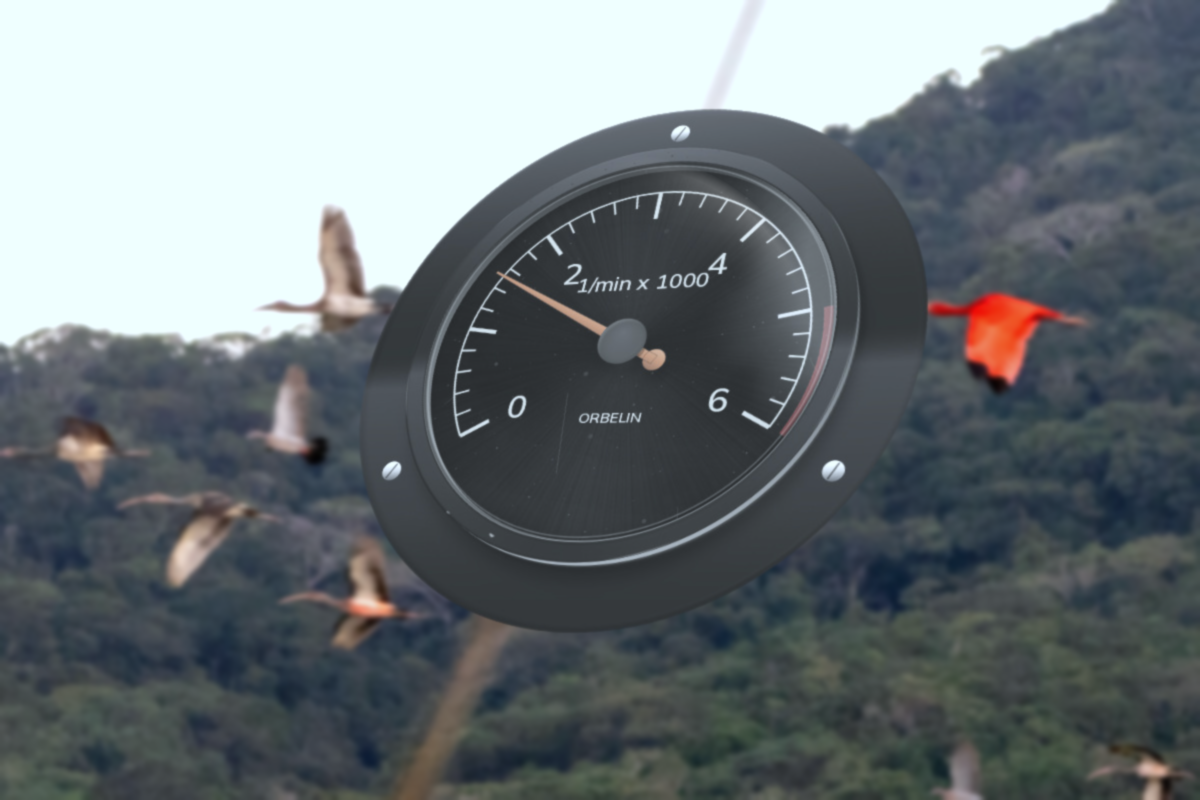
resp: 1500,rpm
